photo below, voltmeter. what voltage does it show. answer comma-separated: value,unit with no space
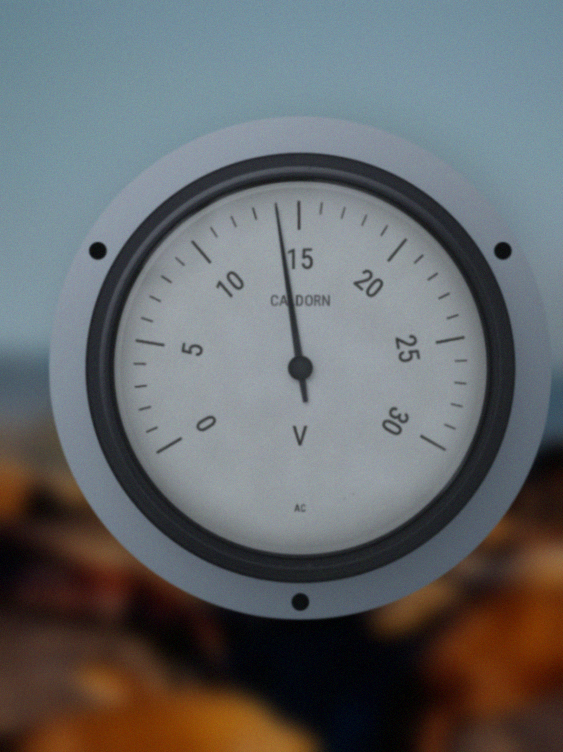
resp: 14,V
